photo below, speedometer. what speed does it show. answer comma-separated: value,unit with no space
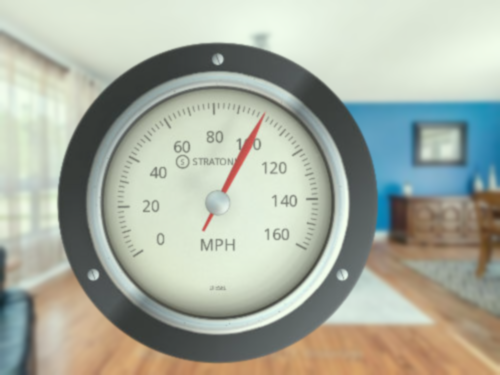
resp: 100,mph
